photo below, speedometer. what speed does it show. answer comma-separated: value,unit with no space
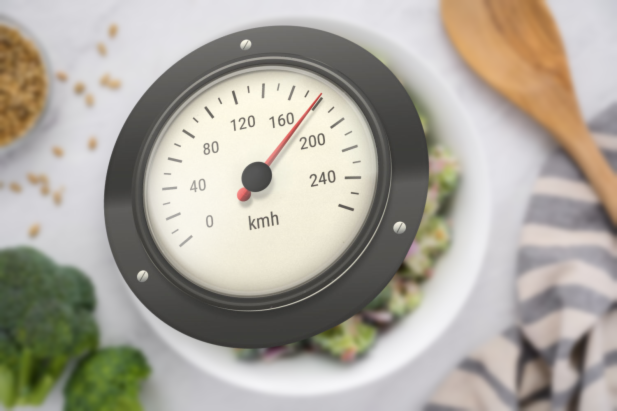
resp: 180,km/h
